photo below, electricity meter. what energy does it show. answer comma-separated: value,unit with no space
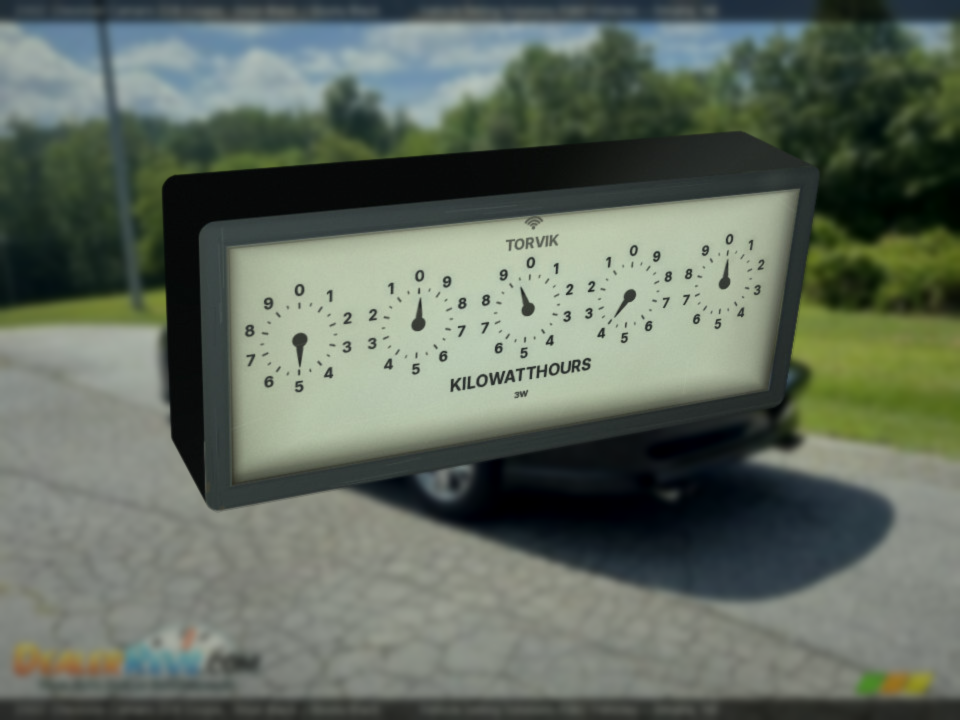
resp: 49940,kWh
